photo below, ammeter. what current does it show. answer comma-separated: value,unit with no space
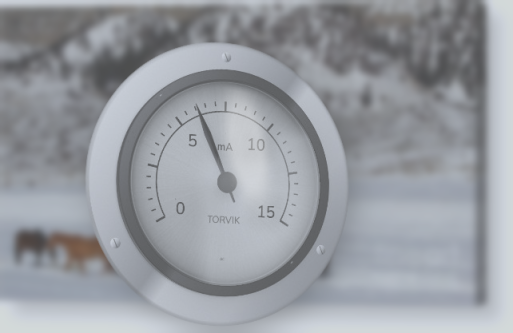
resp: 6,mA
